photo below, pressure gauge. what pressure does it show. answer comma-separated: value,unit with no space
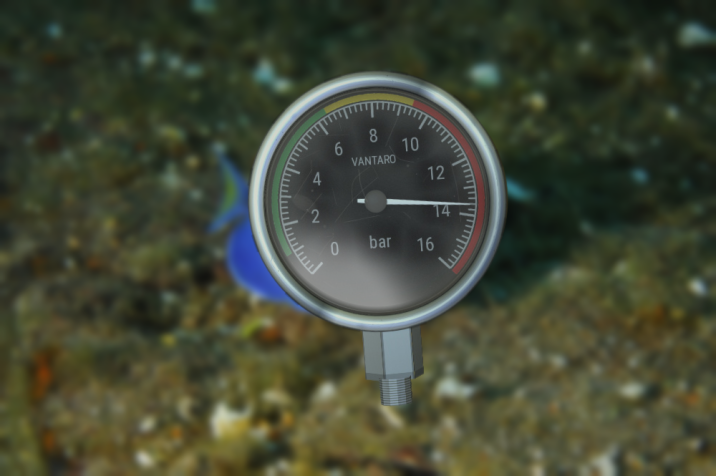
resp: 13.6,bar
